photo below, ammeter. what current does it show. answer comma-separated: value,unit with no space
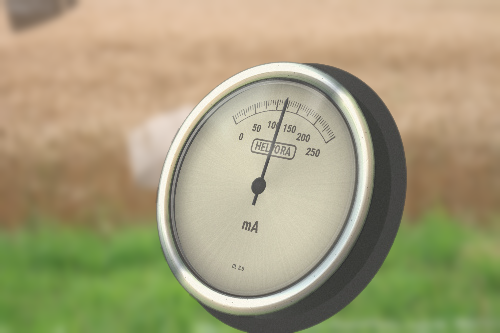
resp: 125,mA
